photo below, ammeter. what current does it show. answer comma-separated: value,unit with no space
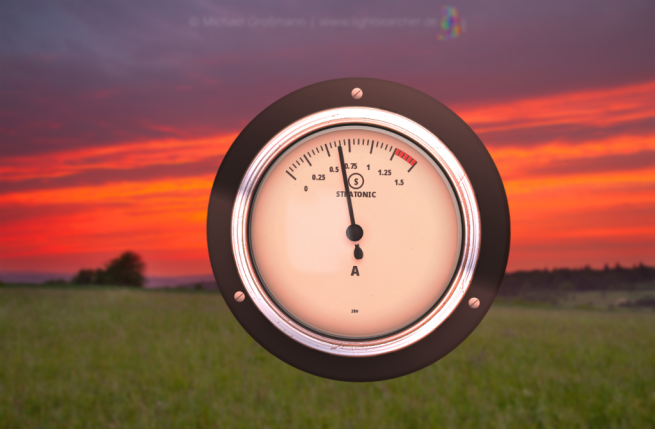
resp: 0.65,A
